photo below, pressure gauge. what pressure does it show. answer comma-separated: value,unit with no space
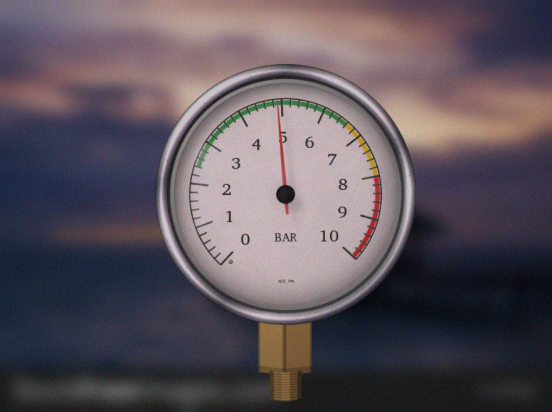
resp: 4.9,bar
